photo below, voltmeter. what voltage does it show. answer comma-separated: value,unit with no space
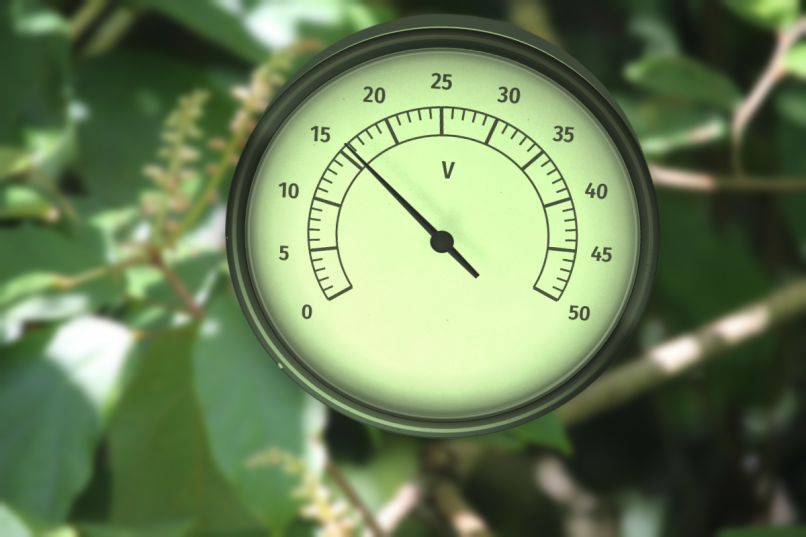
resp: 16,V
